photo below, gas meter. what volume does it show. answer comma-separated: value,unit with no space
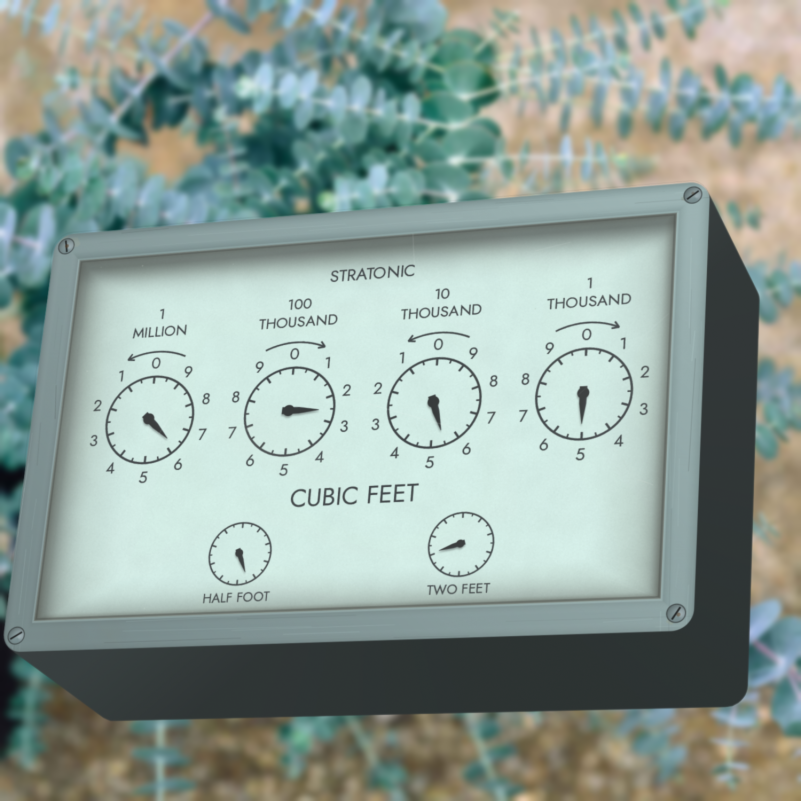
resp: 625500,ft³
